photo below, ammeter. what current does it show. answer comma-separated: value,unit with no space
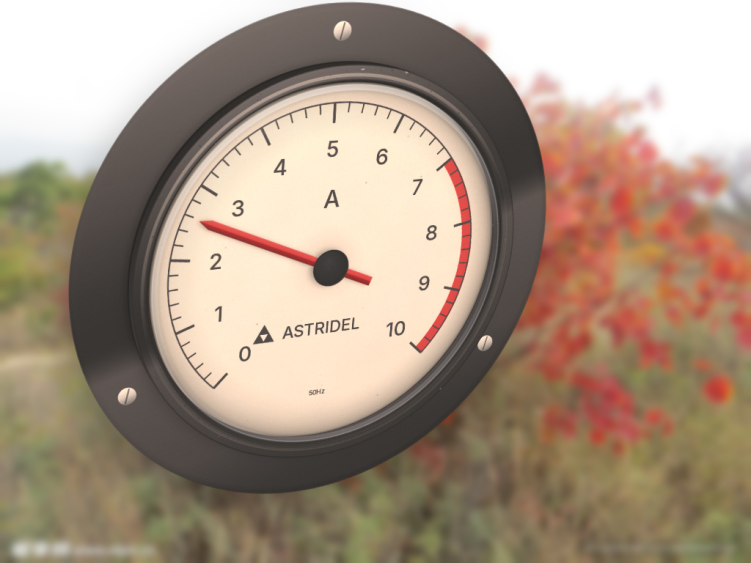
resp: 2.6,A
